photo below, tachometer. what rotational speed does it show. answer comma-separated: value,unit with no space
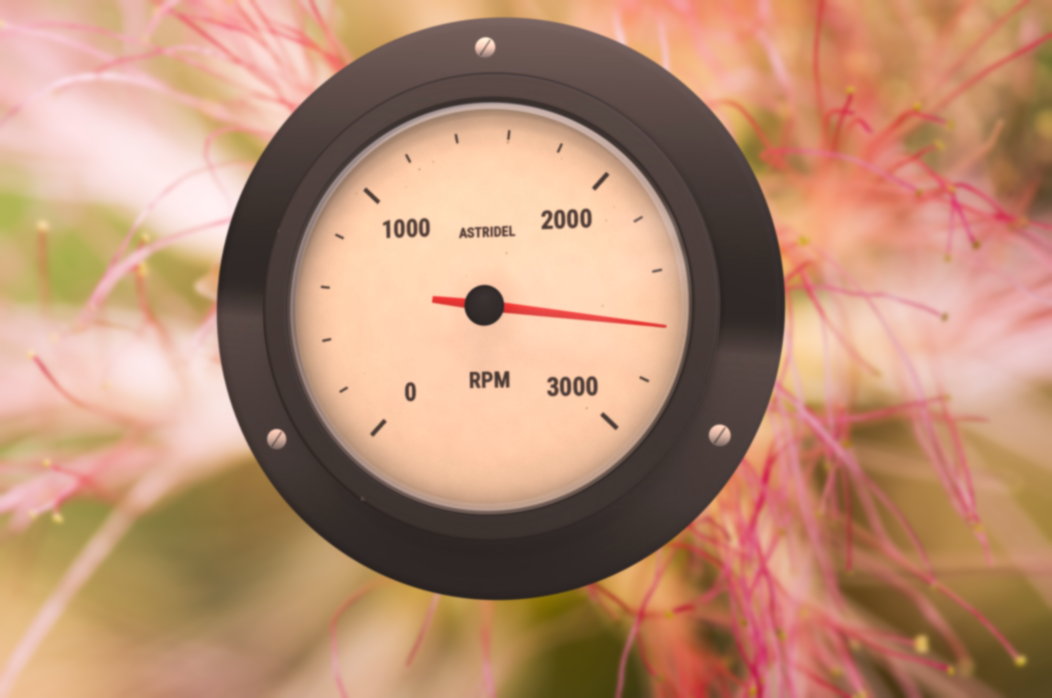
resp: 2600,rpm
